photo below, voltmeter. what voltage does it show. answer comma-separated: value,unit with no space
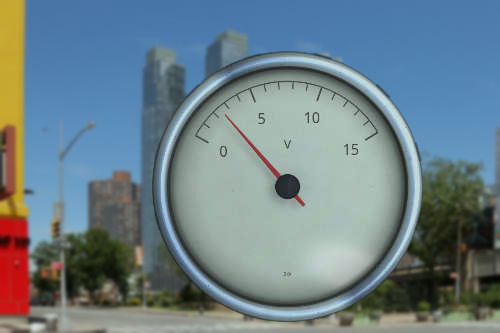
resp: 2.5,V
